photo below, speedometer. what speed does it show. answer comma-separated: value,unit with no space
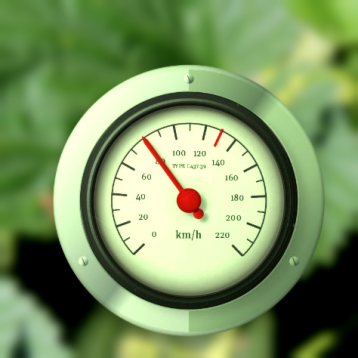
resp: 80,km/h
